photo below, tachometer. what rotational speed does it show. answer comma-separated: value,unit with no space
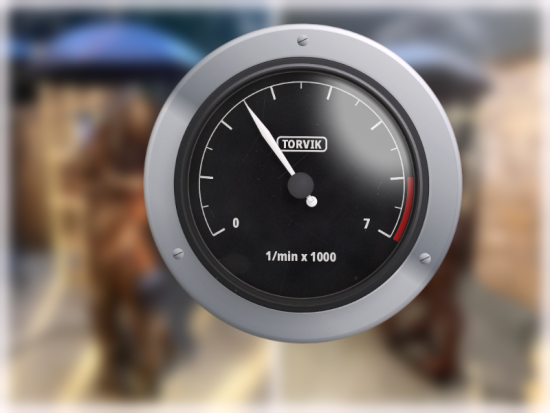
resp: 2500,rpm
